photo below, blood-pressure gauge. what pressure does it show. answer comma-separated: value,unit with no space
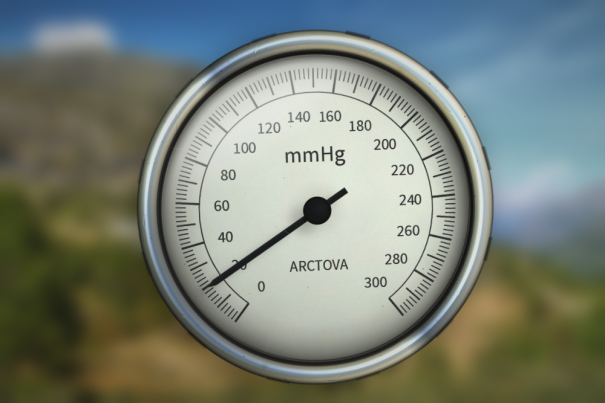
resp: 20,mmHg
